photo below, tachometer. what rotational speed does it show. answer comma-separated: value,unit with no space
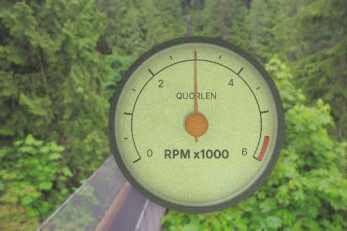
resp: 3000,rpm
